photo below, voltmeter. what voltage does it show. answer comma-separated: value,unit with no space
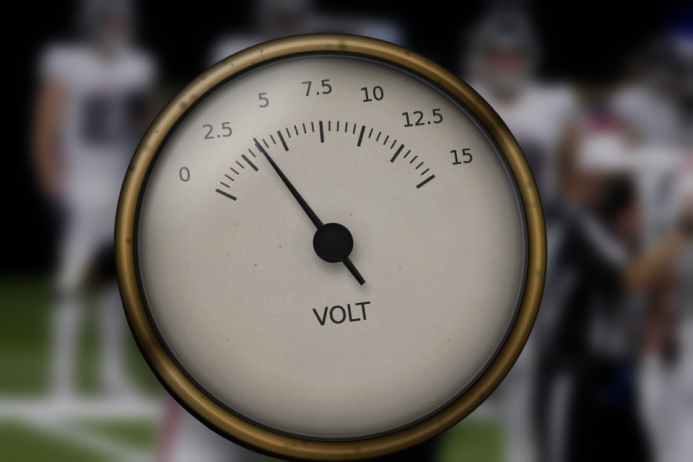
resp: 3.5,V
